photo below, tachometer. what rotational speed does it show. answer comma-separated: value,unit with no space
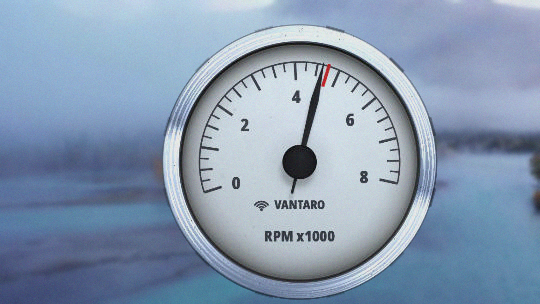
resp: 4625,rpm
